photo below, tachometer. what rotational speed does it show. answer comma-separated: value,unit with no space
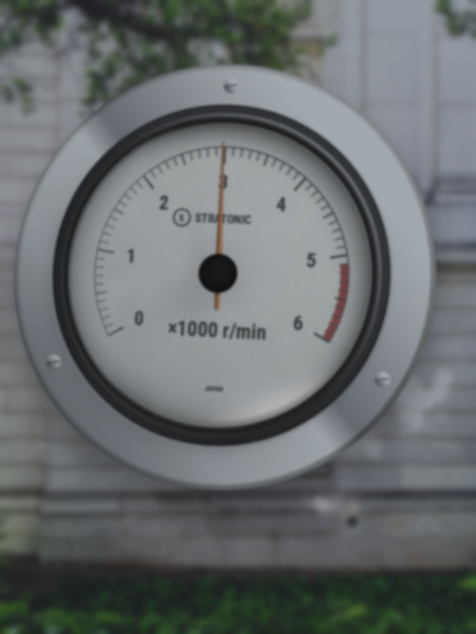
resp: 3000,rpm
